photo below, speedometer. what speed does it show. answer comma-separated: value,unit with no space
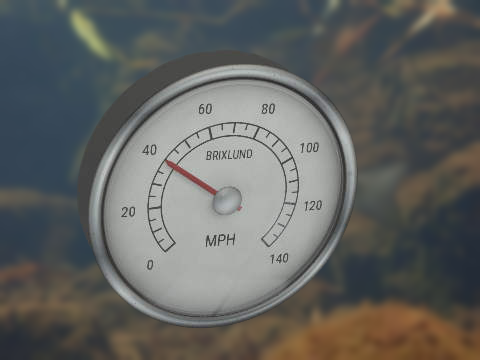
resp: 40,mph
